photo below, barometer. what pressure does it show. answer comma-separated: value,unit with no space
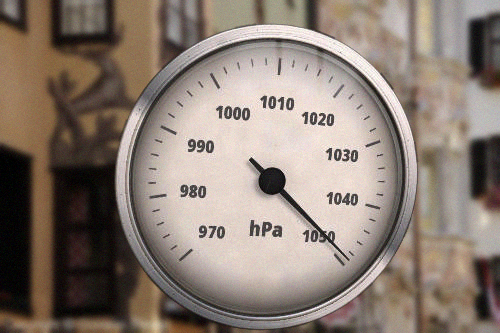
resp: 1049,hPa
